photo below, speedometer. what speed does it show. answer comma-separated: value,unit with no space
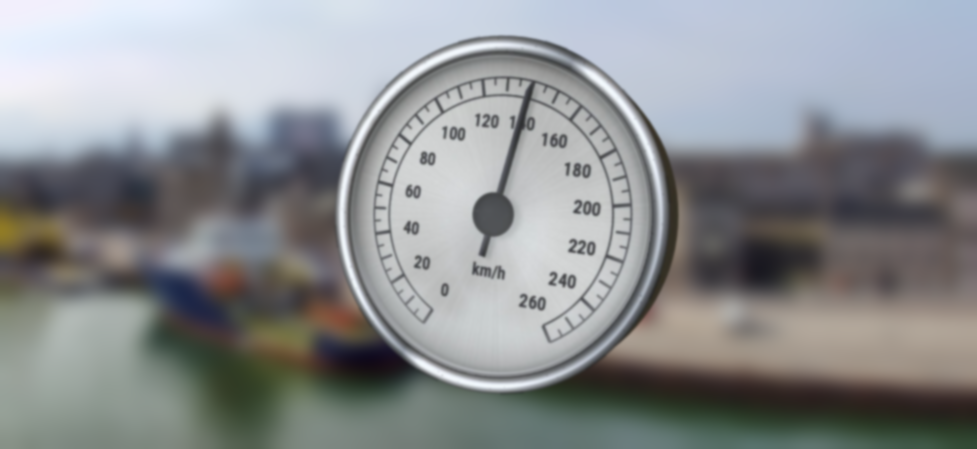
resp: 140,km/h
